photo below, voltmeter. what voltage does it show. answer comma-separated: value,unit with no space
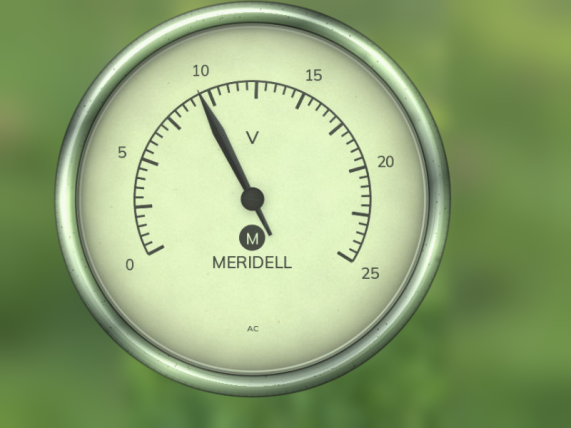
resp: 9.5,V
